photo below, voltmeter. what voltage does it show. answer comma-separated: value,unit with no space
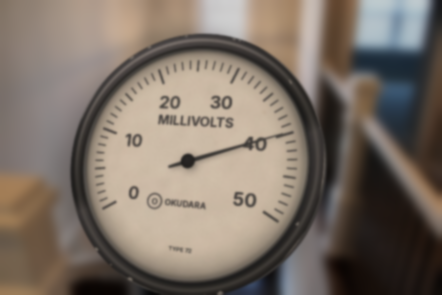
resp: 40,mV
